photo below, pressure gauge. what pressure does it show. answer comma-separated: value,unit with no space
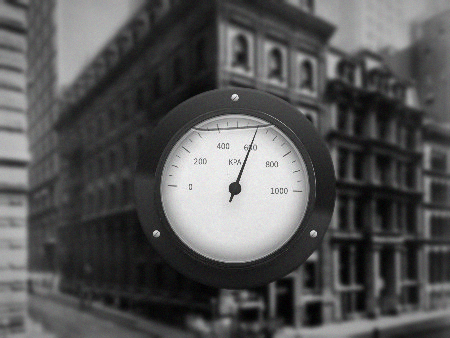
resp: 600,kPa
